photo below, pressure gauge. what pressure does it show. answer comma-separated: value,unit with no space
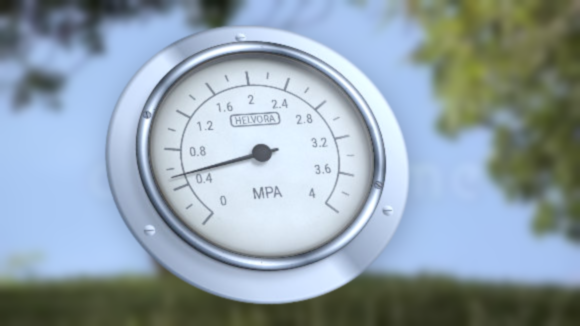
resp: 0.5,MPa
